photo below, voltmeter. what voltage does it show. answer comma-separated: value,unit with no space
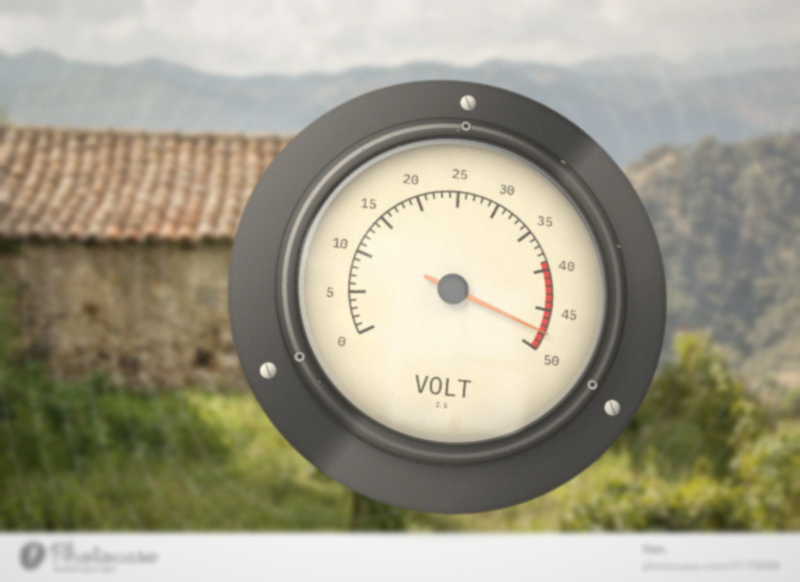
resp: 48,V
